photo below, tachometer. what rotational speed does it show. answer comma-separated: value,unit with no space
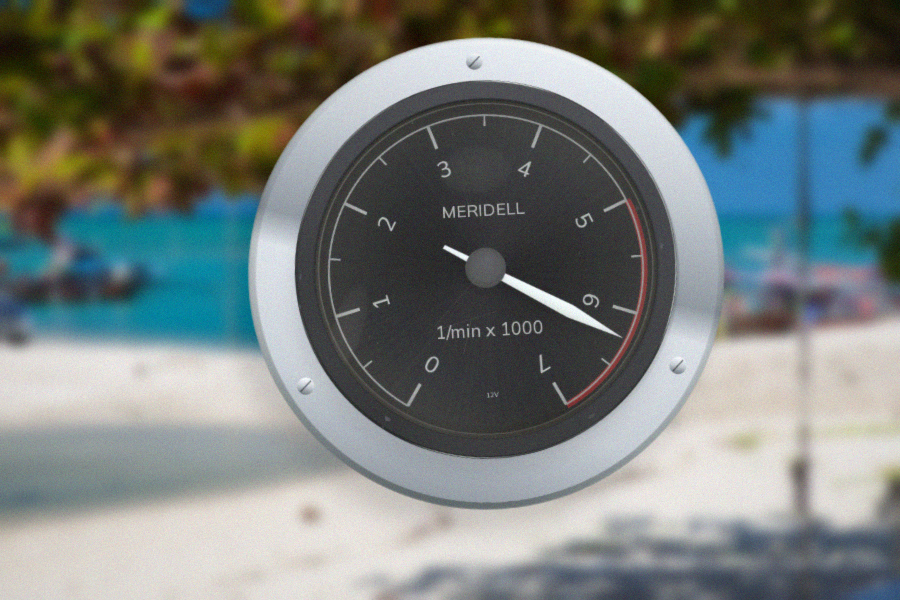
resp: 6250,rpm
